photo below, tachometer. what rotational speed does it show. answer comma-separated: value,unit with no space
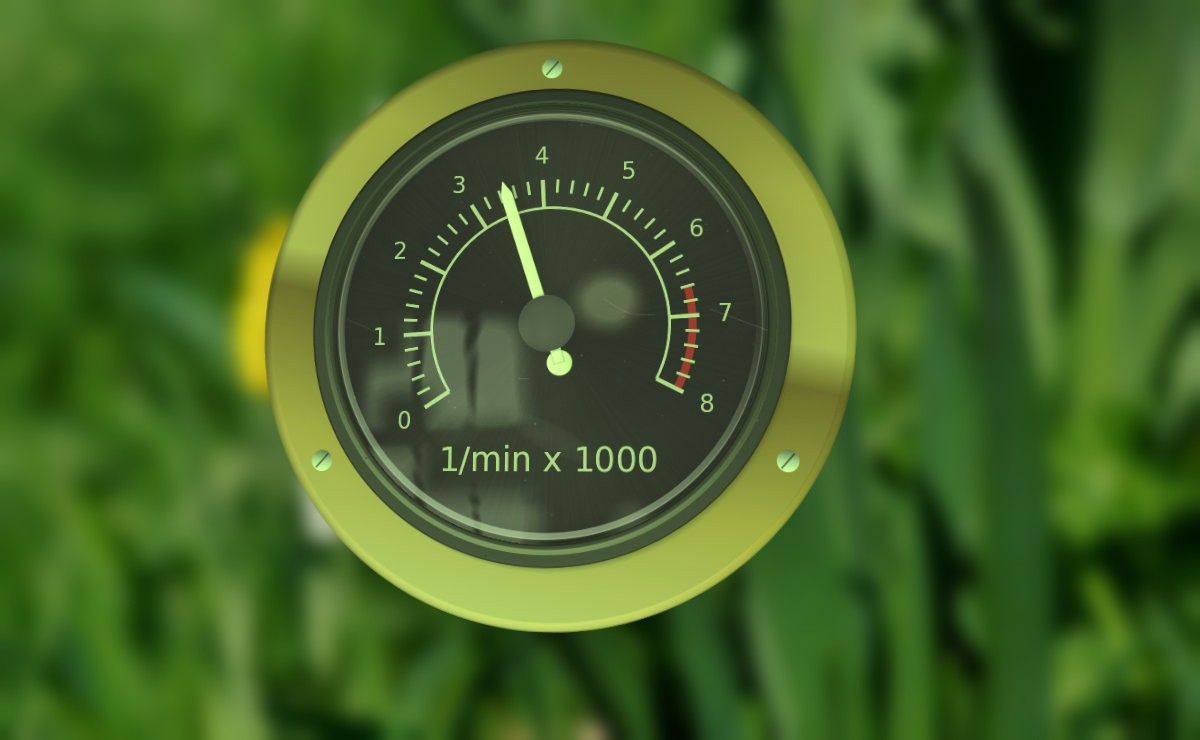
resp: 3500,rpm
